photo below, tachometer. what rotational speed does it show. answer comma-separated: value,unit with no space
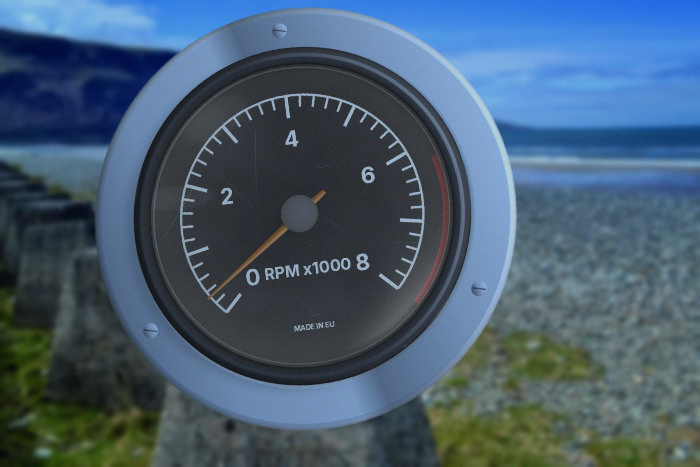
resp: 300,rpm
